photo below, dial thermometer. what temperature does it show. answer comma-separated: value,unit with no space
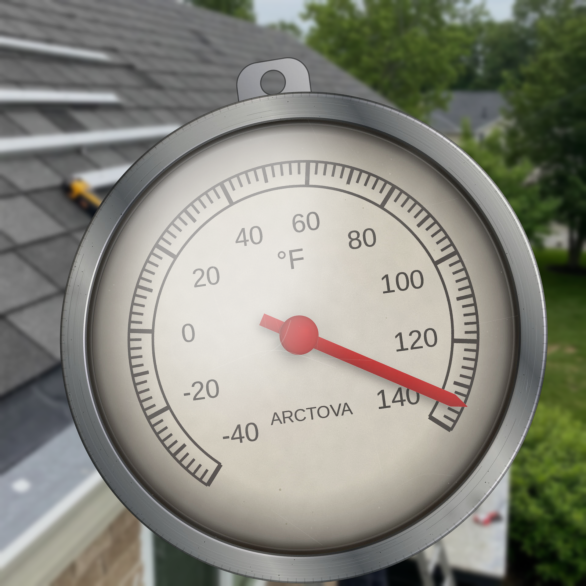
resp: 134,°F
